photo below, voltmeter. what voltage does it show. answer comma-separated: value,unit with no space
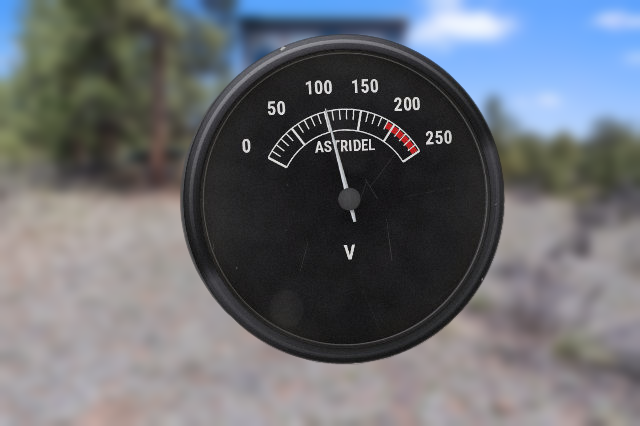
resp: 100,V
